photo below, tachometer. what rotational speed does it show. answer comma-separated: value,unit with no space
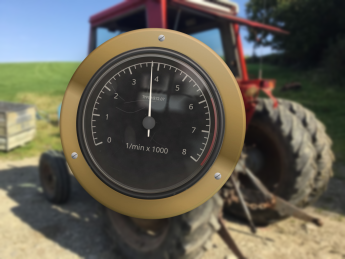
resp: 3800,rpm
